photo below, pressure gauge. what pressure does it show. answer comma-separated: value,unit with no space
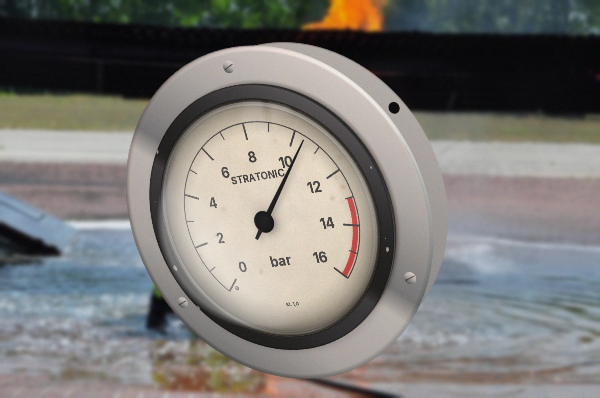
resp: 10.5,bar
